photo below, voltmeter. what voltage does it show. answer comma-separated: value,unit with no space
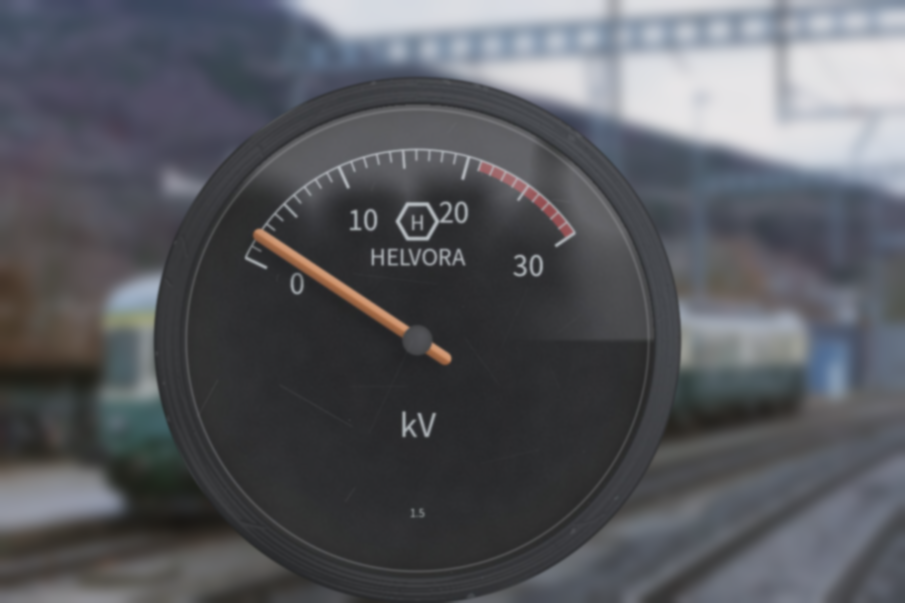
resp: 2,kV
